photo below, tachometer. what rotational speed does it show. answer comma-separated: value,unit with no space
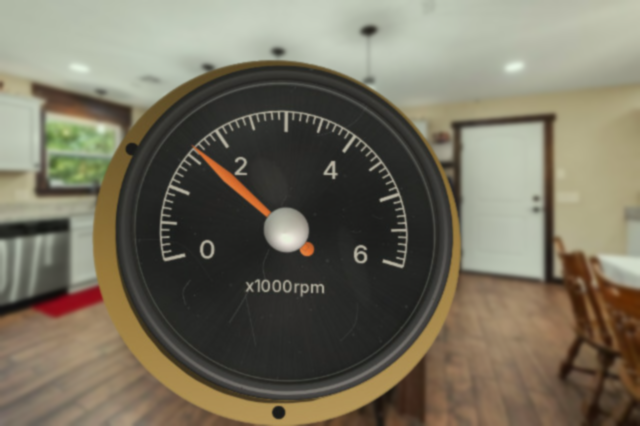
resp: 1600,rpm
